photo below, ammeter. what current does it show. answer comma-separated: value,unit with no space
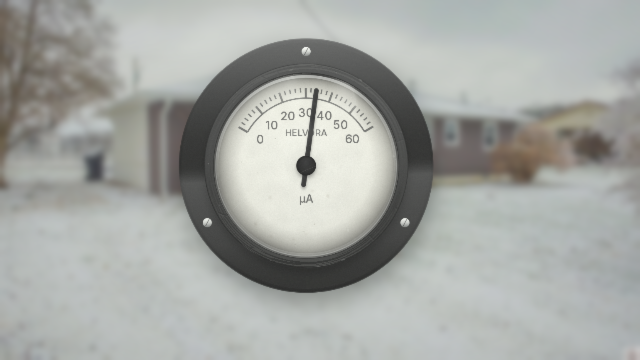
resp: 34,µA
